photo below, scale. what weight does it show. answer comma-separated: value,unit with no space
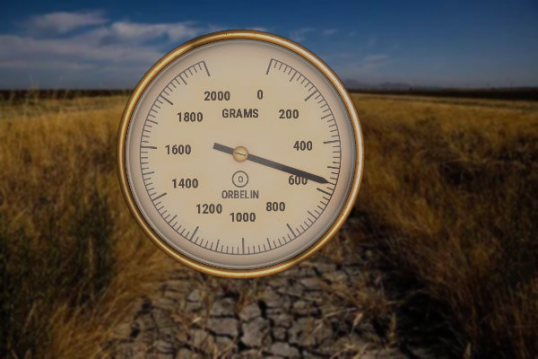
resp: 560,g
